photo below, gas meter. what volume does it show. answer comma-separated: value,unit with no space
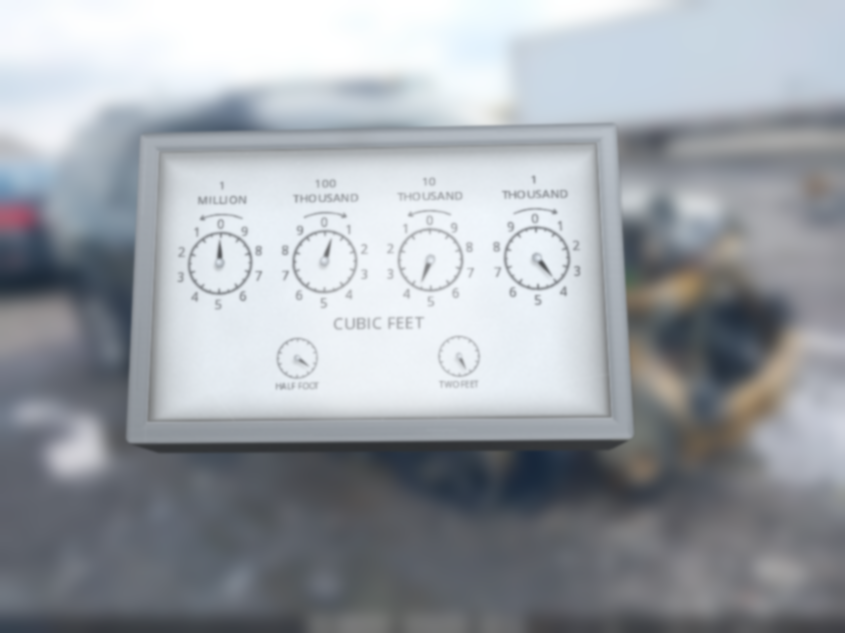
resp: 4400,ft³
